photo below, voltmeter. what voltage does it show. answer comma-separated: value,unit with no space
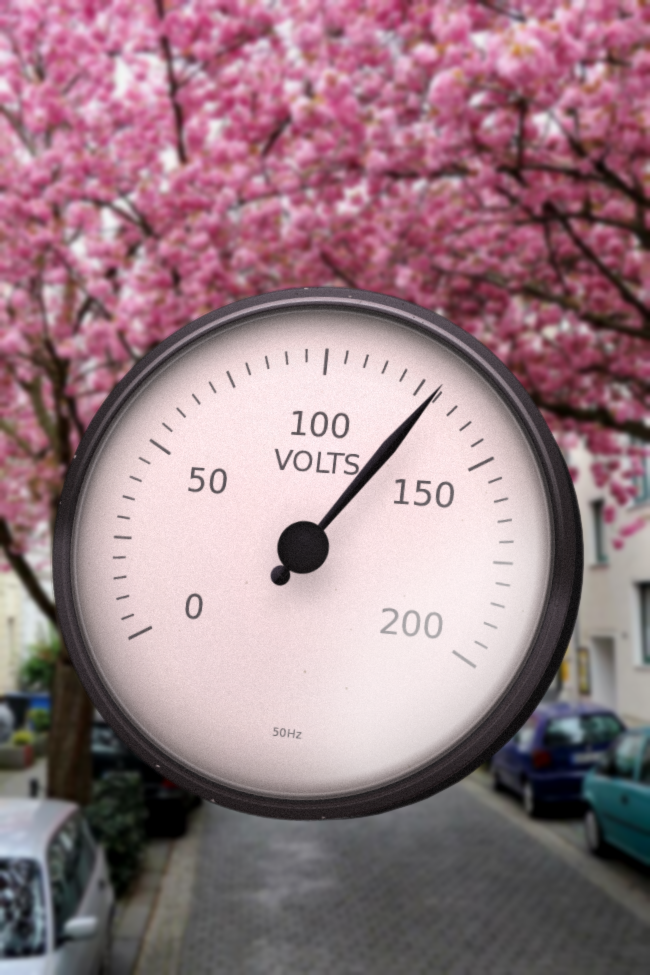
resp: 130,V
